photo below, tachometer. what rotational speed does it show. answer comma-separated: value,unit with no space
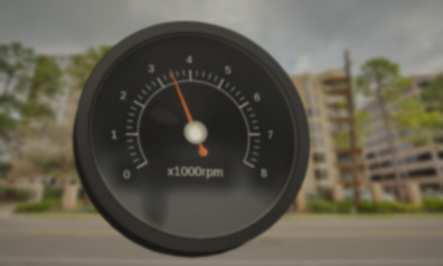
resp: 3400,rpm
